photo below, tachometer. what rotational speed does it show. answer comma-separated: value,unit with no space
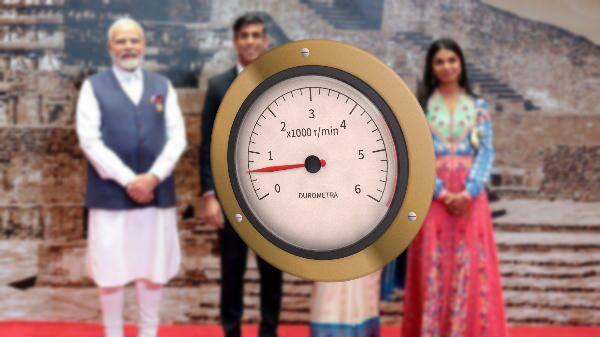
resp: 600,rpm
